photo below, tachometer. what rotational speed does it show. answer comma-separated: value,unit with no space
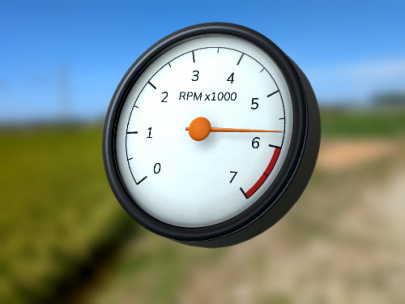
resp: 5750,rpm
